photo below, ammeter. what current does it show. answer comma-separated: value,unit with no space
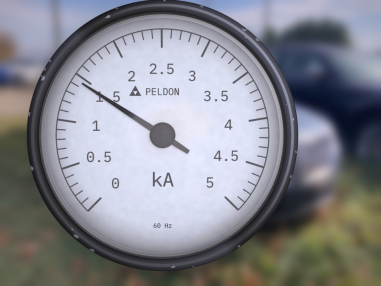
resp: 1.45,kA
